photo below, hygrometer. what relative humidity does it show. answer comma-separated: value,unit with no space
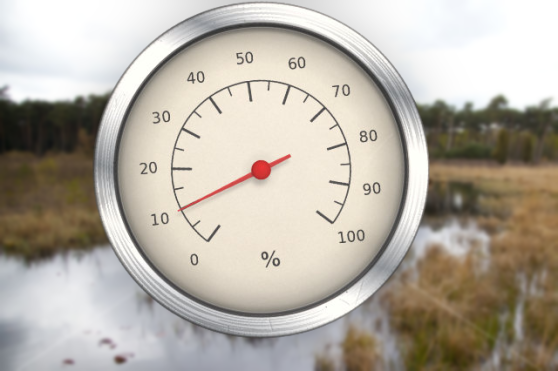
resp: 10,%
